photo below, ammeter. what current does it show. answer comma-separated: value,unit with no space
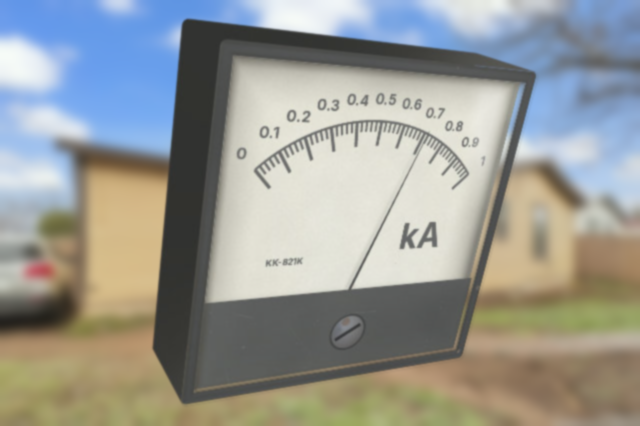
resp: 0.7,kA
